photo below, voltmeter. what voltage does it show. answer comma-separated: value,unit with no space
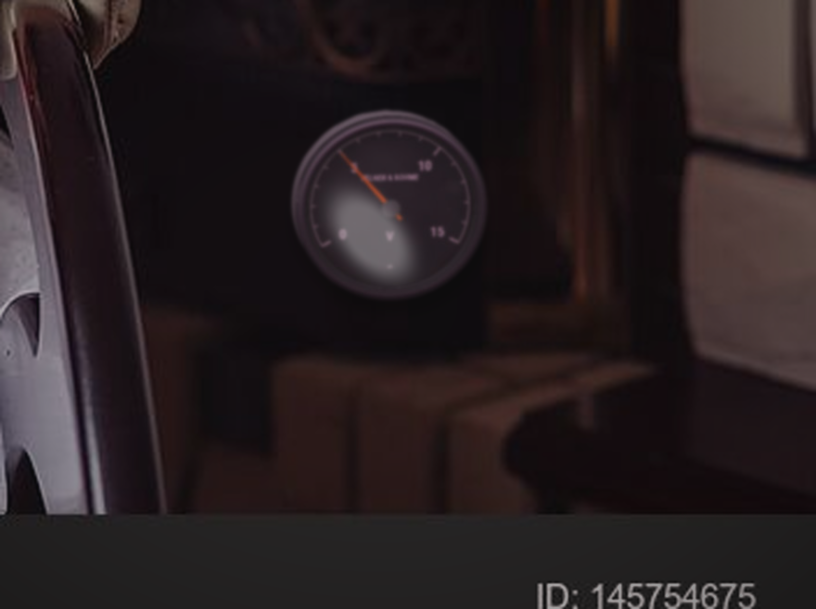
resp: 5,V
